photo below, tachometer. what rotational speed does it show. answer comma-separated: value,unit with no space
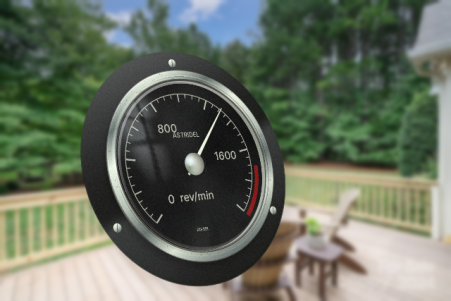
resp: 1300,rpm
